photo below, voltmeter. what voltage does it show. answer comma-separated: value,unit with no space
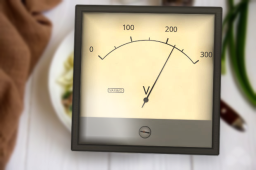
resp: 225,V
